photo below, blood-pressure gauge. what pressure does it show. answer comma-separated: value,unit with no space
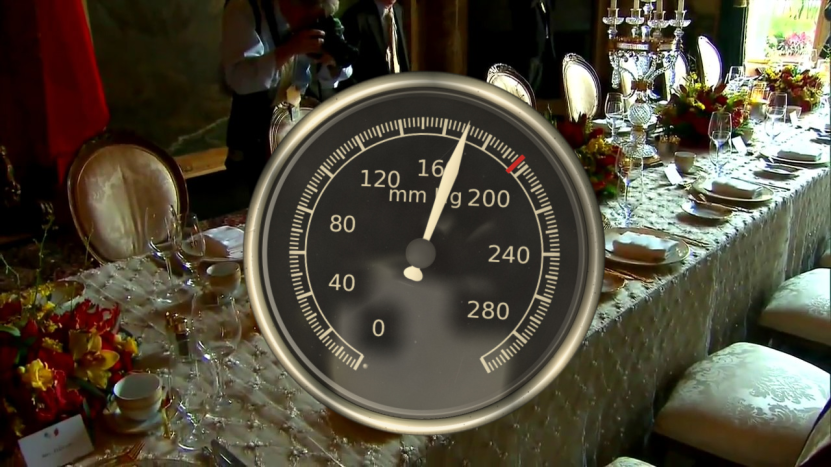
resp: 170,mmHg
